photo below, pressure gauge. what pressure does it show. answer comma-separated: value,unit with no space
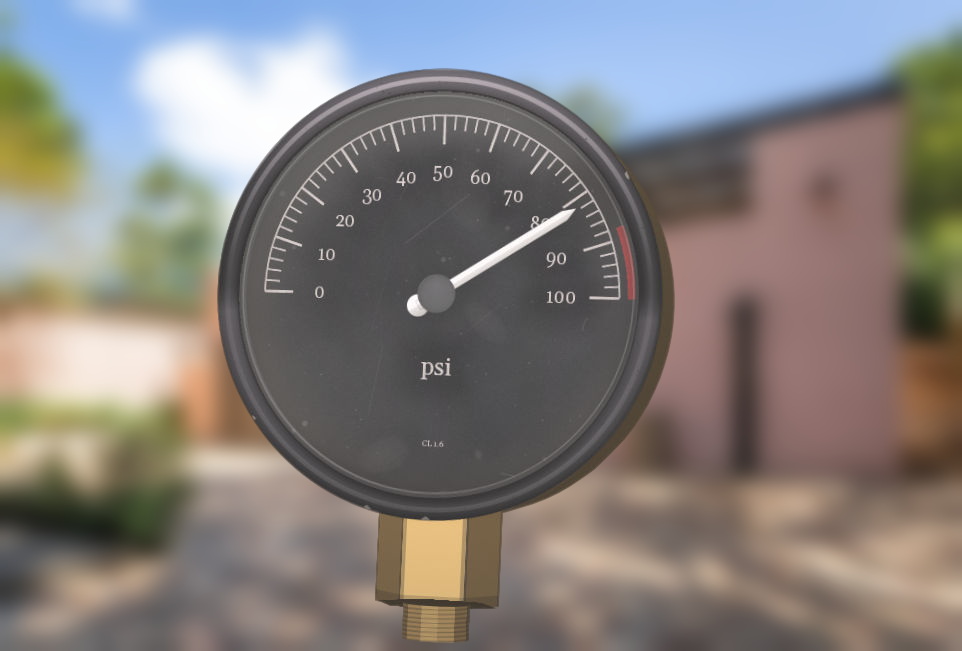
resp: 82,psi
